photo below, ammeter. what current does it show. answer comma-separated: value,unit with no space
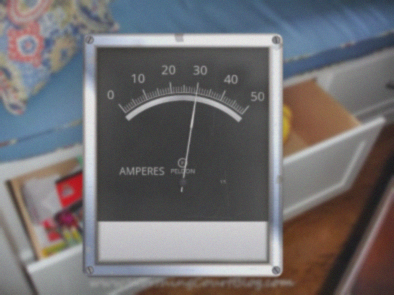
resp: 30,A
